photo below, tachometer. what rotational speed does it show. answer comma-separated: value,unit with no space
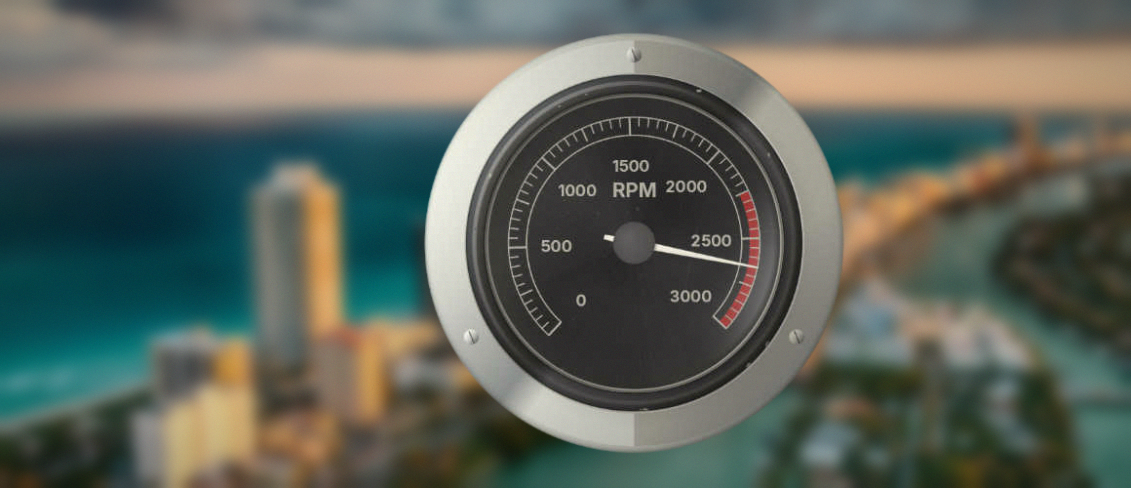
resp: 2650,rpm
